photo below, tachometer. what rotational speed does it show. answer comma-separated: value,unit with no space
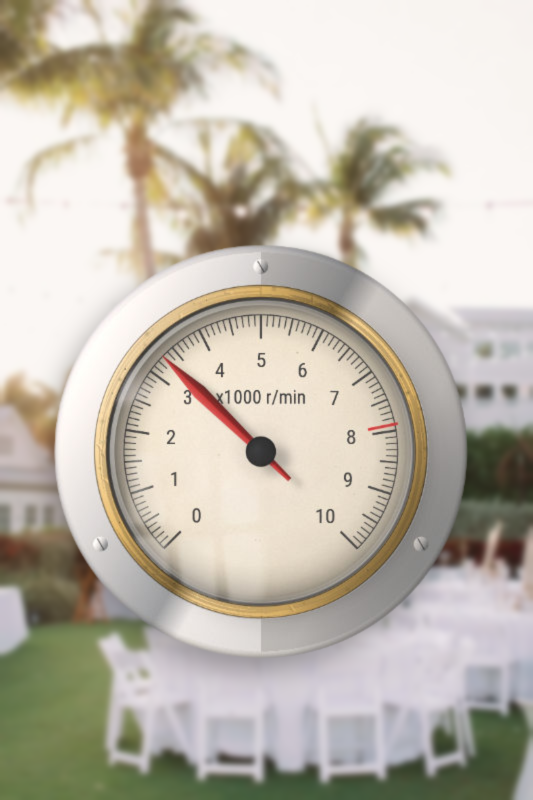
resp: 3300,rpm
